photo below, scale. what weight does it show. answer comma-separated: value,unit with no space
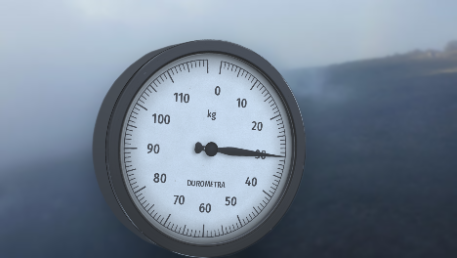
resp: 30,kg
